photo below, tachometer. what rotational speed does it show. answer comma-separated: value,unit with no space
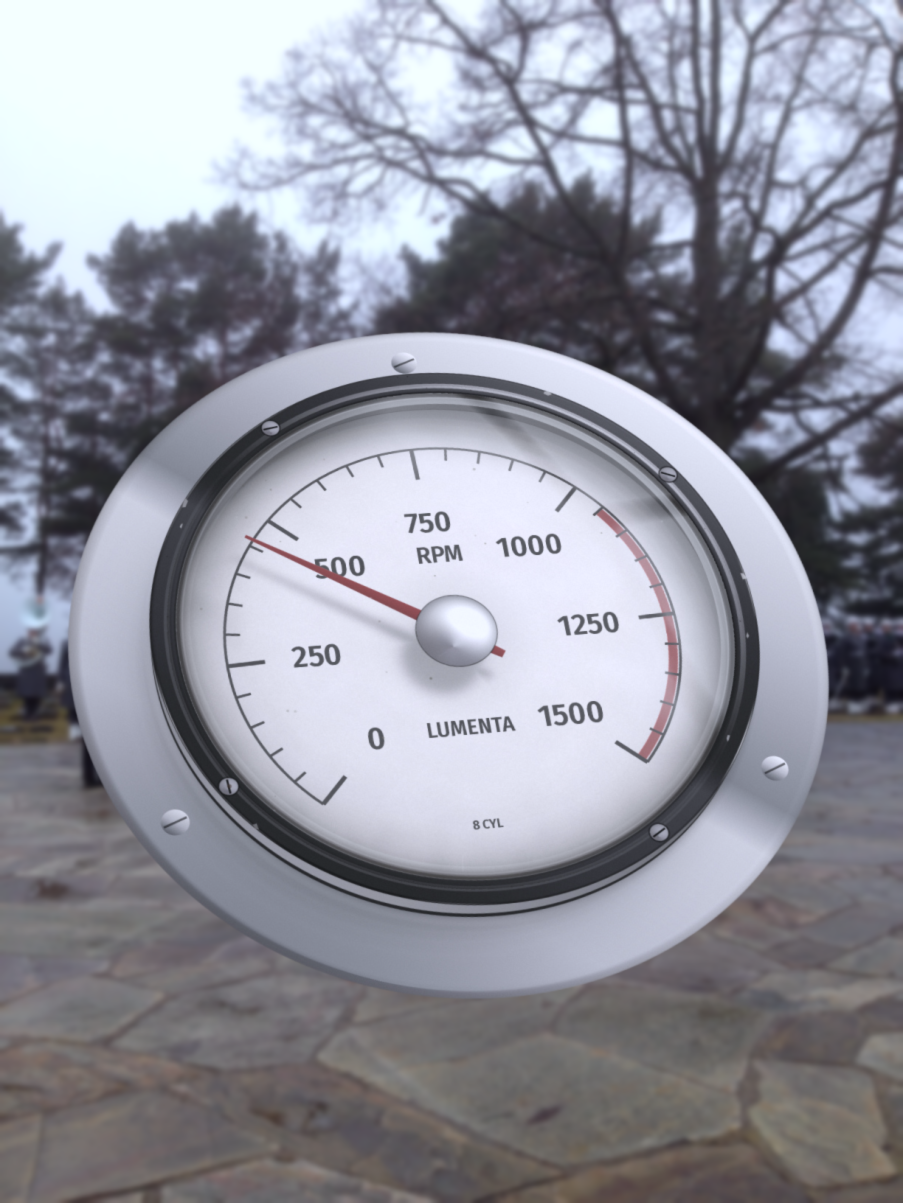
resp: 450,rpm
